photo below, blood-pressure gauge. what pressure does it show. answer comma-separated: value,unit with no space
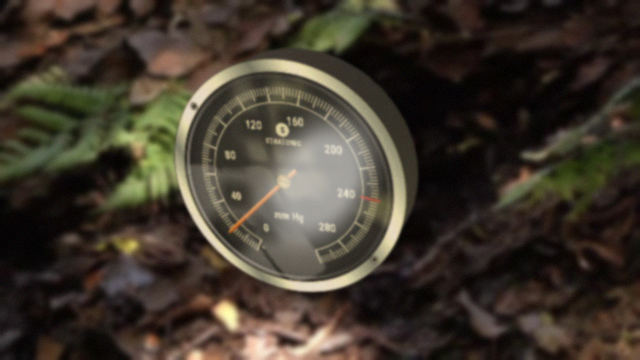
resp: 20,mmHg
